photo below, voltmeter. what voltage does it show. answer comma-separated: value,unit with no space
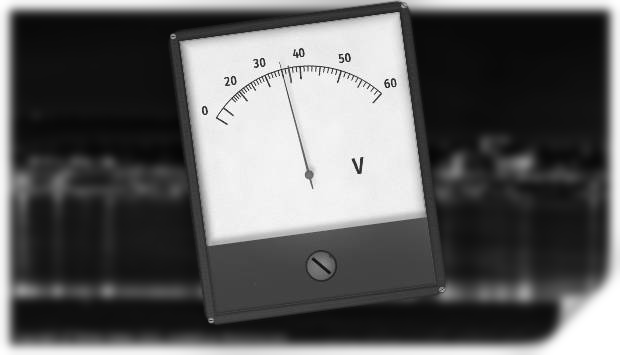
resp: 35,V
